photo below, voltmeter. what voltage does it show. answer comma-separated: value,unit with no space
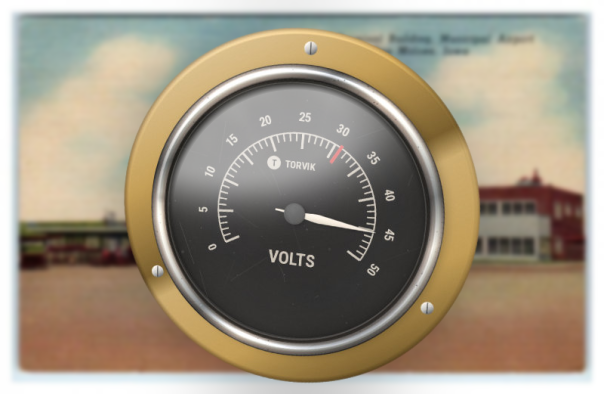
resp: 45,V
